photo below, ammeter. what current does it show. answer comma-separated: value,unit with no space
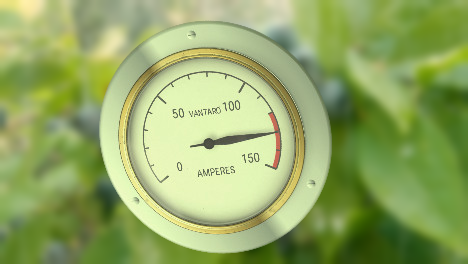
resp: 130,A
